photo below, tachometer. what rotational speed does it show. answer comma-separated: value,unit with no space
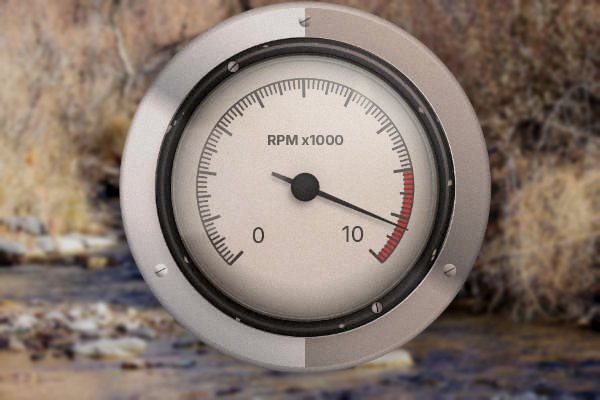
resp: 9200,rpm
